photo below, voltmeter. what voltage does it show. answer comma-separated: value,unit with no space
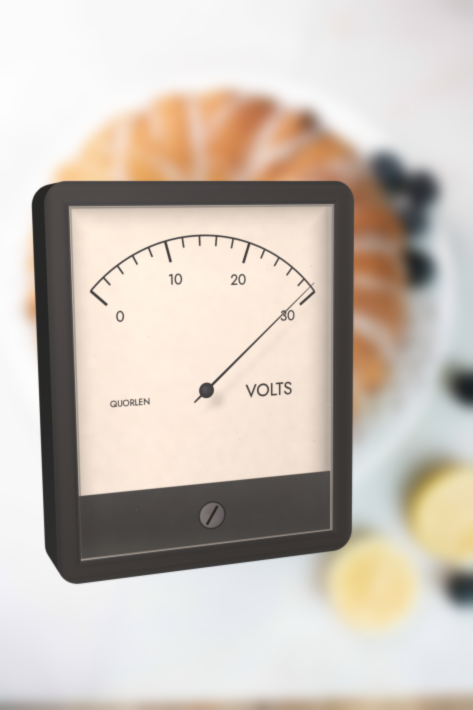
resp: 29,V
